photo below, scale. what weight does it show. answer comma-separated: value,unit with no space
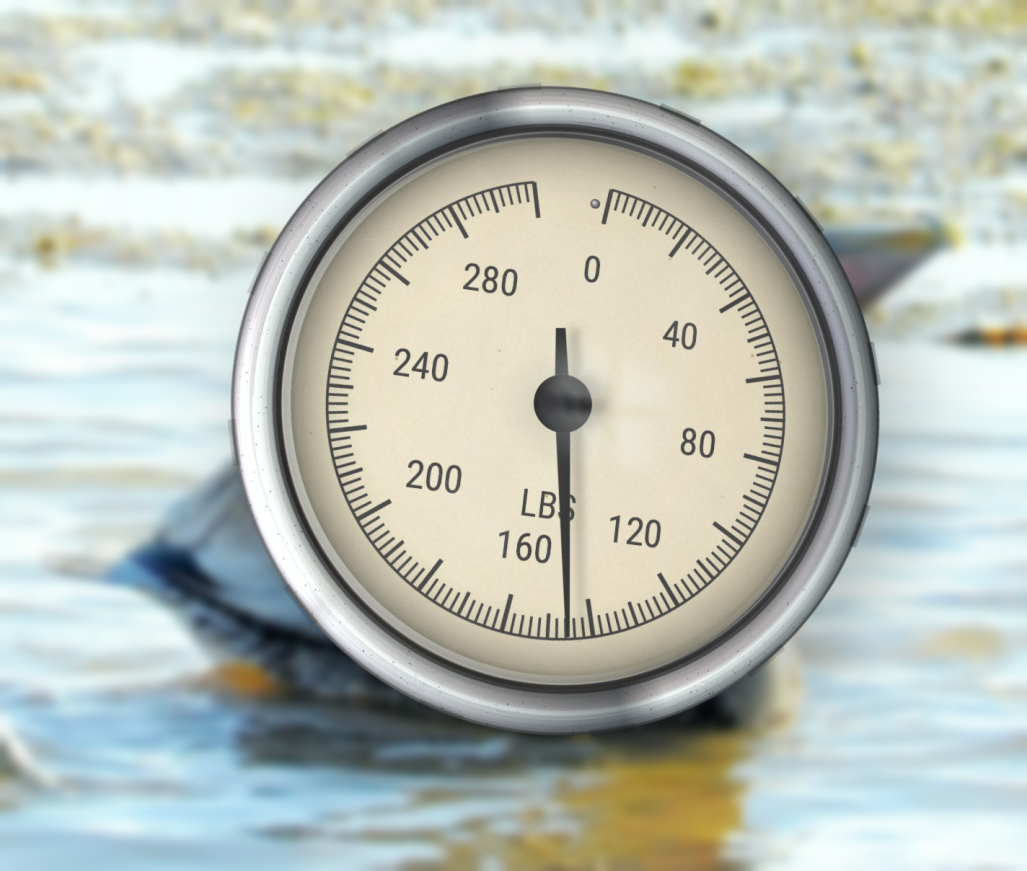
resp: 146,lb
